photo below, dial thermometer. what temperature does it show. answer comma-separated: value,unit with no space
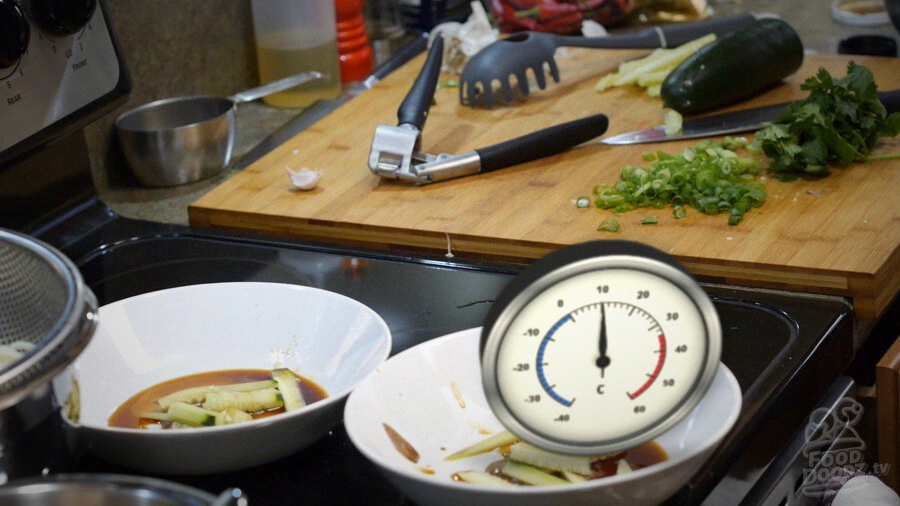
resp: 10,°C
